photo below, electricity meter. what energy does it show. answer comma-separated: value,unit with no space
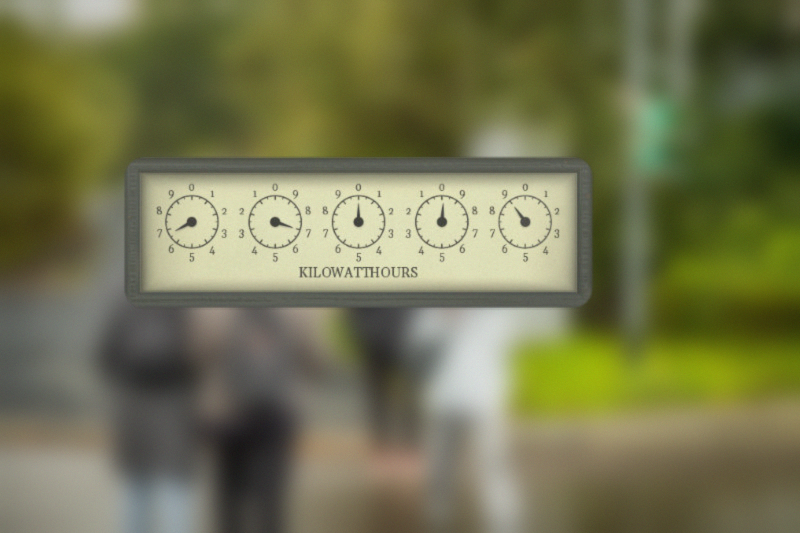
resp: 66999,kWh
